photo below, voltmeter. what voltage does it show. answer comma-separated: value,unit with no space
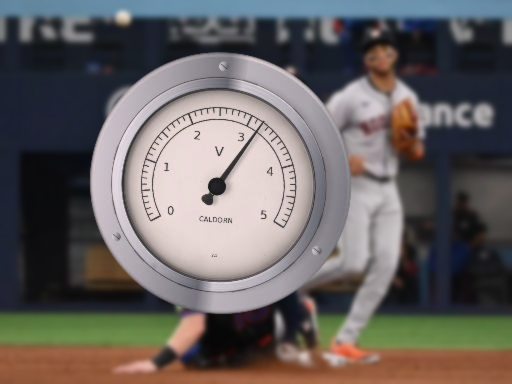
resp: 3.2,V
